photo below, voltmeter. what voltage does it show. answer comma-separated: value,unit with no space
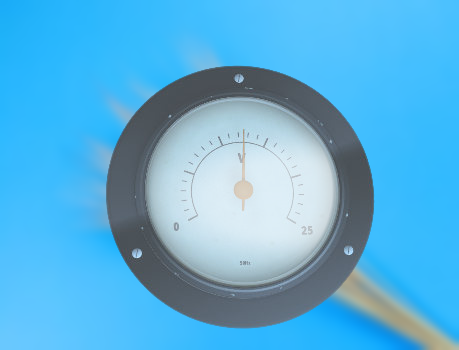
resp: 12.5,V
